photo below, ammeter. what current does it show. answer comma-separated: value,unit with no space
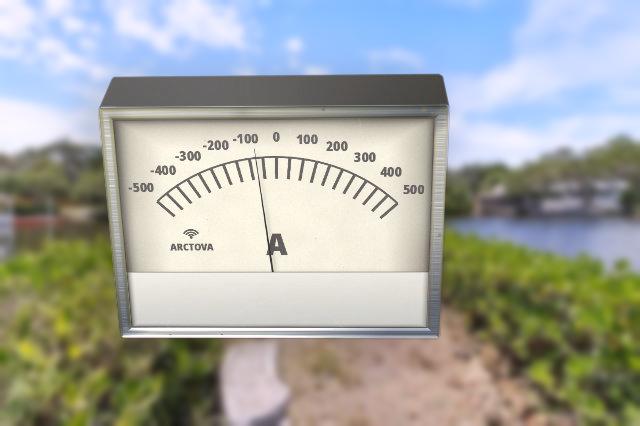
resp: -75,A
